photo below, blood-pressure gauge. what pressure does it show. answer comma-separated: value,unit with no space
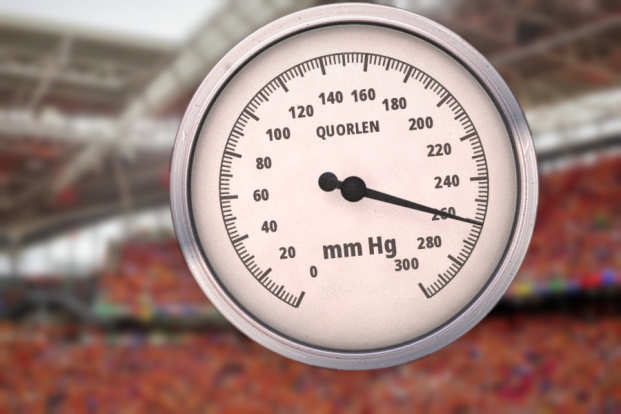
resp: 260,mmHg
